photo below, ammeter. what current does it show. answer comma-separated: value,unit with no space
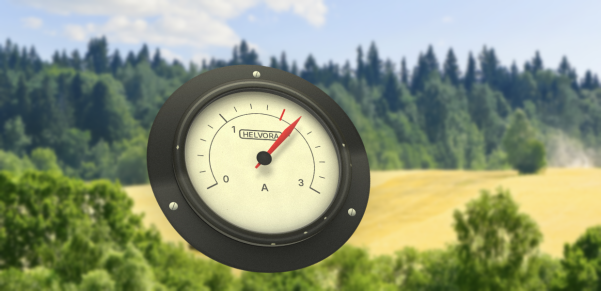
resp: 2,A
